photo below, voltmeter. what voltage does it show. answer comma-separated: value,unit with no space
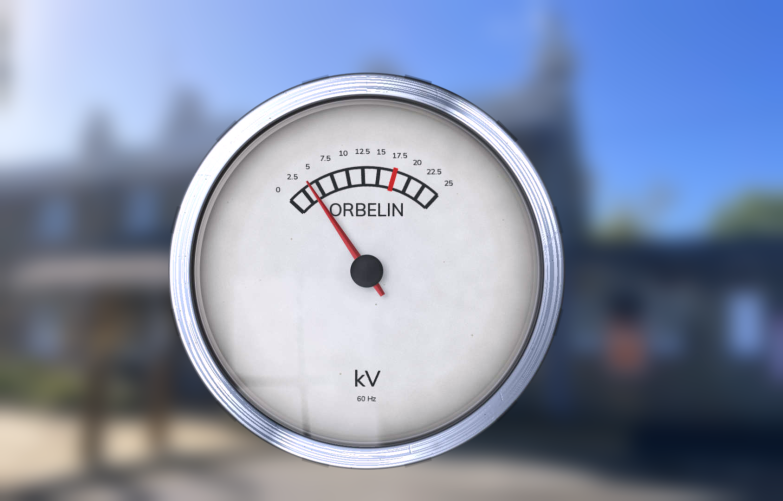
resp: 3.75,kV
